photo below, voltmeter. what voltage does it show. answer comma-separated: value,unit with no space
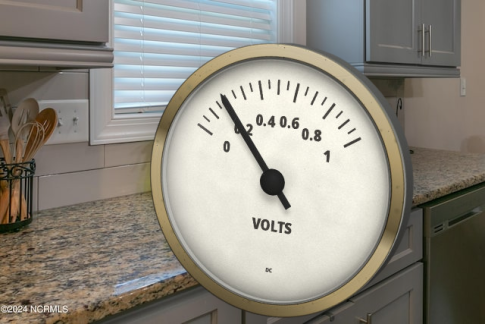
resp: 0.2,V
